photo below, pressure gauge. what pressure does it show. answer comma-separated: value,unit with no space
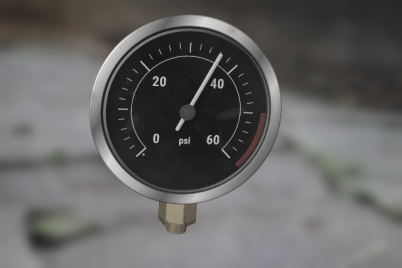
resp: 36,psi
